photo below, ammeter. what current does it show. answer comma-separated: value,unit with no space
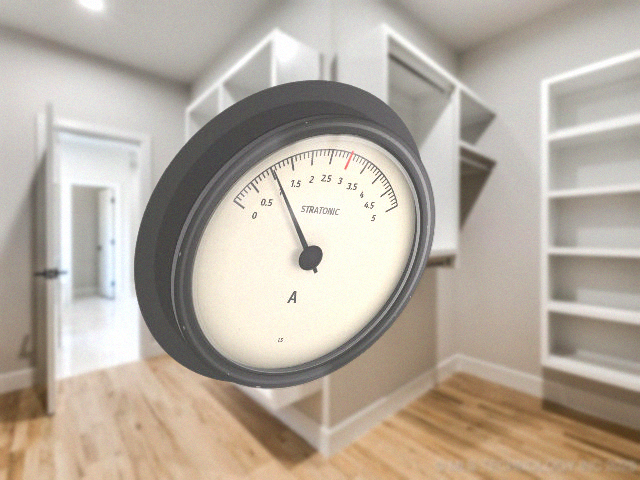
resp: 1,A
